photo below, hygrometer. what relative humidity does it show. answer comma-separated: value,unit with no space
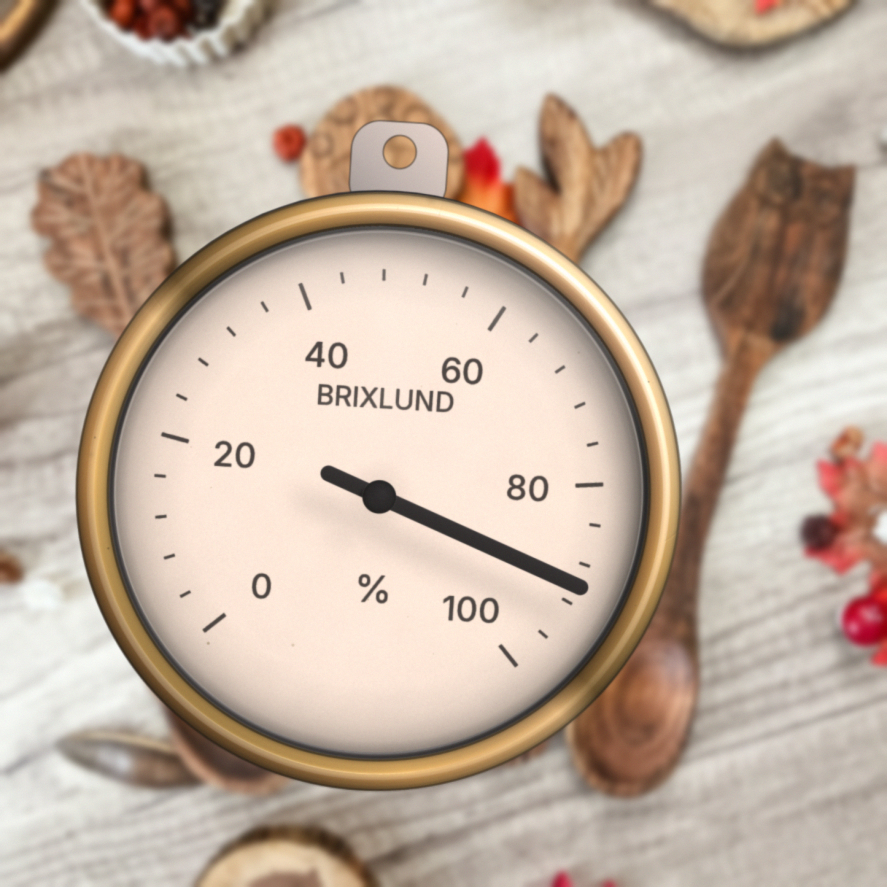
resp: 90,%
